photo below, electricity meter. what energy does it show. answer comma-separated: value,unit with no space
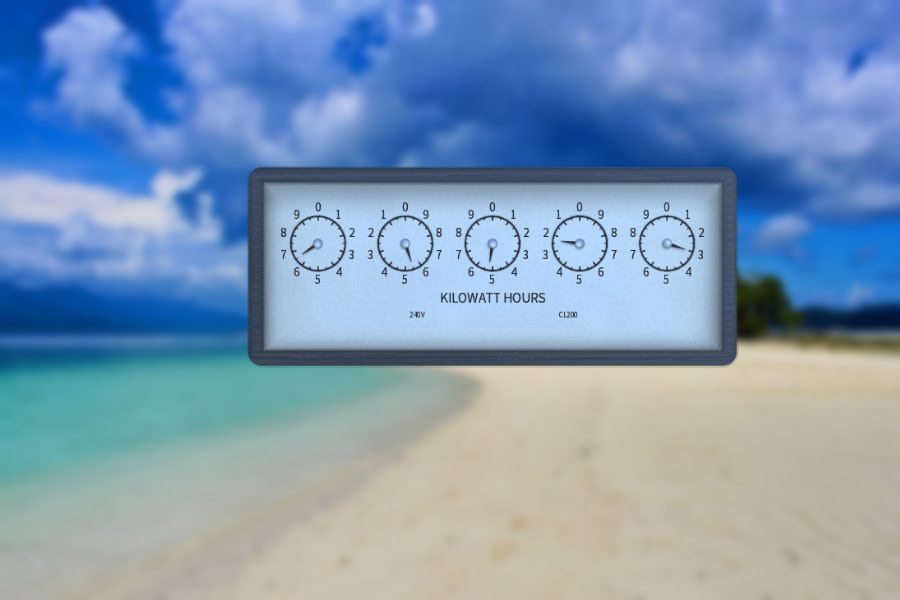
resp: 65523,kWh
